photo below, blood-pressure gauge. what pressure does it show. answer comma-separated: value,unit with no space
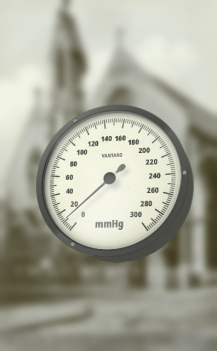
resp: 10,mmHg
